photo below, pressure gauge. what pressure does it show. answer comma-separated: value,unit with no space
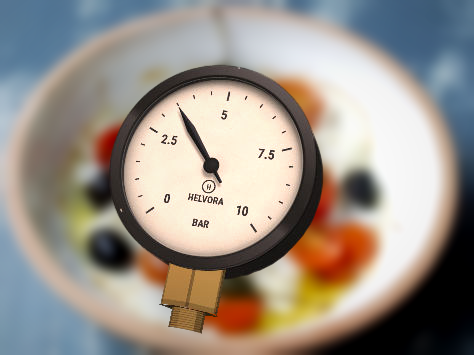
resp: 3.5,bar
